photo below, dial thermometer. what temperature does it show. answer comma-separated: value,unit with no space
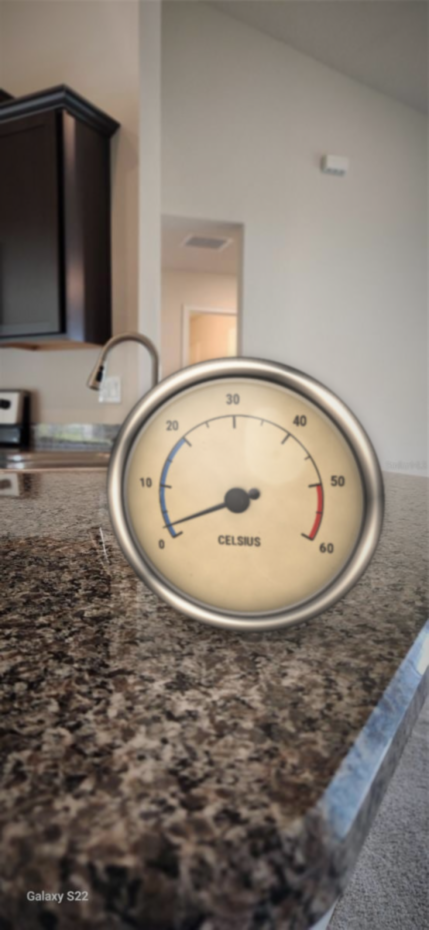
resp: 2.5,°C
